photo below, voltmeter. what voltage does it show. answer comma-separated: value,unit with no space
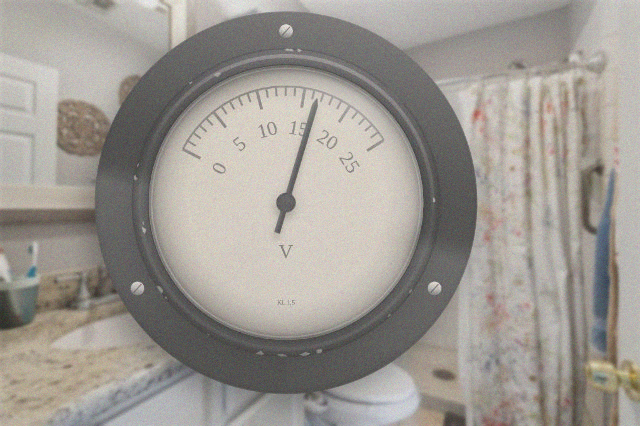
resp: 16.5,V
